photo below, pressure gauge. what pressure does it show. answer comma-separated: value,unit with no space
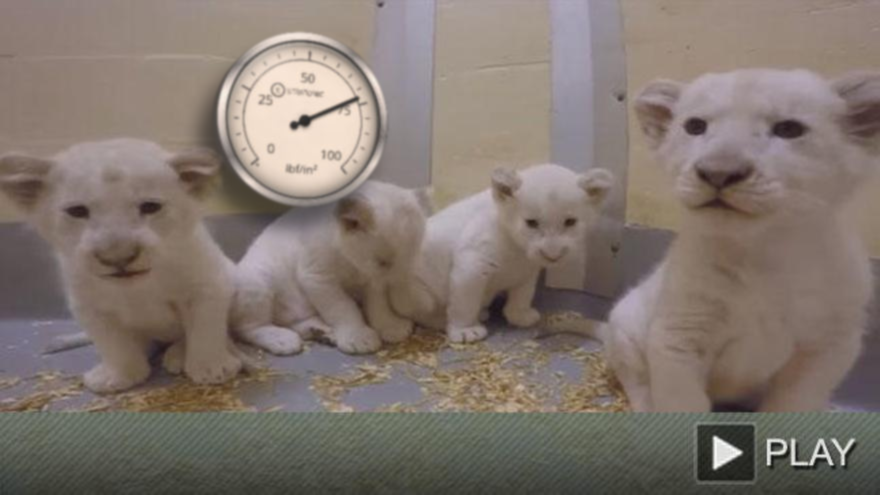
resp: 72.5,psi
